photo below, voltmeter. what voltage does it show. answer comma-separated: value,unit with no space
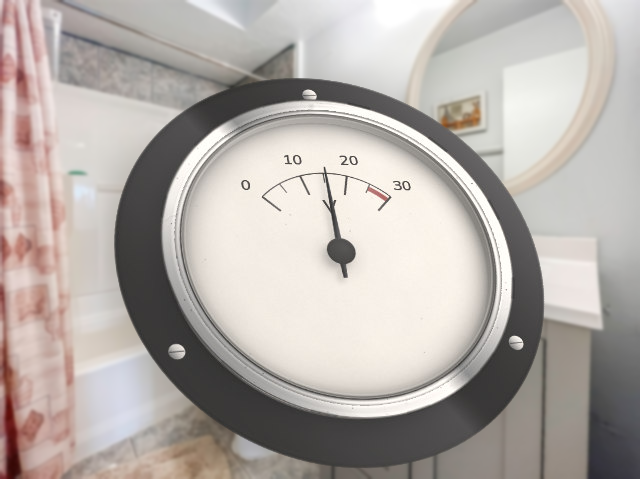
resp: 15,V
